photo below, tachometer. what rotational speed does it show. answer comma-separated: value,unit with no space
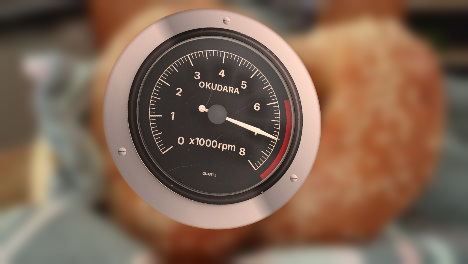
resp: 7000,rpm
